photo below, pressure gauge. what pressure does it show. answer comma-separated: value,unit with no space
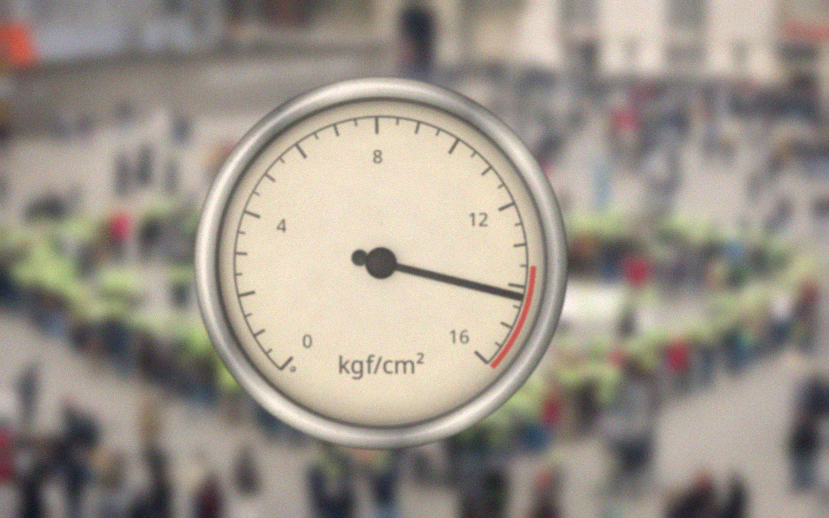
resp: 14.25,kg/cm²
